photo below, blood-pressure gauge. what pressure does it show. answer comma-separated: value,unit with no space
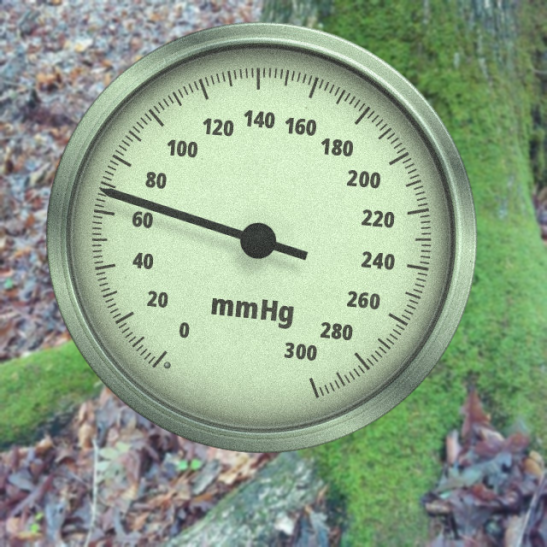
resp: 68,mmHg
